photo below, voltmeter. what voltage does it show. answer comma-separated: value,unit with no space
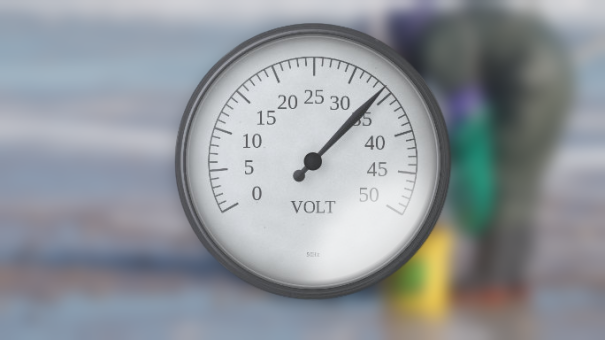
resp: 34,V
